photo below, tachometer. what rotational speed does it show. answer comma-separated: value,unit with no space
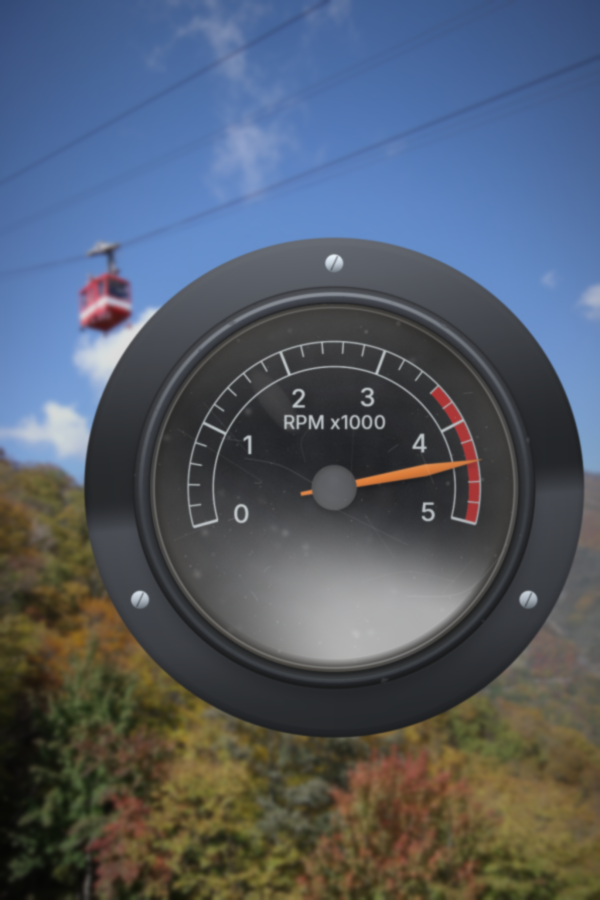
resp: 4400,rpm
